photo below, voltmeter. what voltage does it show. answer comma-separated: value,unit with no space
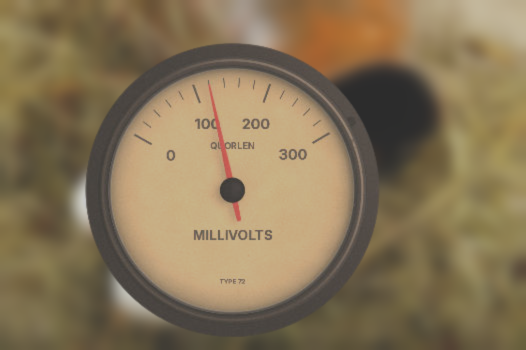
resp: 120,mV
